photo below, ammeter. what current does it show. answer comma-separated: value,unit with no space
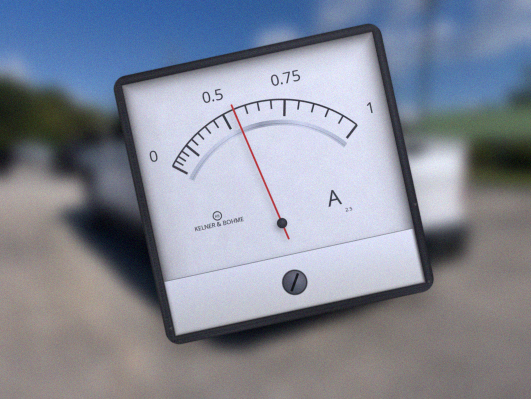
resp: 0.55,A
